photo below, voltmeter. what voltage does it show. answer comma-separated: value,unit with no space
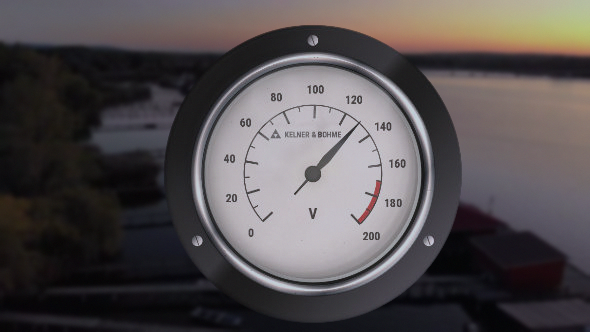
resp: 130,V
